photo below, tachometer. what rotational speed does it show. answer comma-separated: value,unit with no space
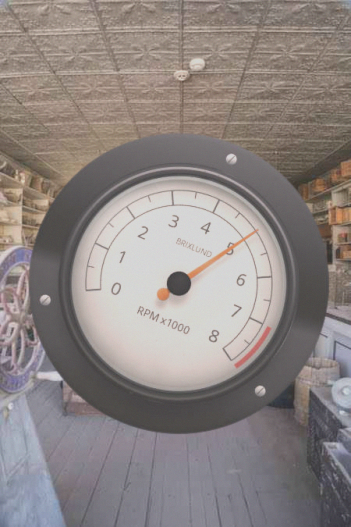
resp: 5000,rpm
